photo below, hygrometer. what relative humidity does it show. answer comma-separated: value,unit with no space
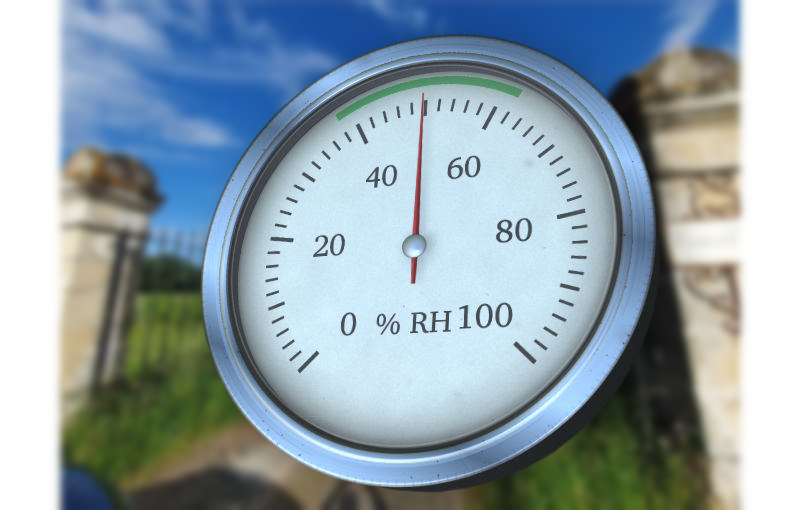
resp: 50,%
